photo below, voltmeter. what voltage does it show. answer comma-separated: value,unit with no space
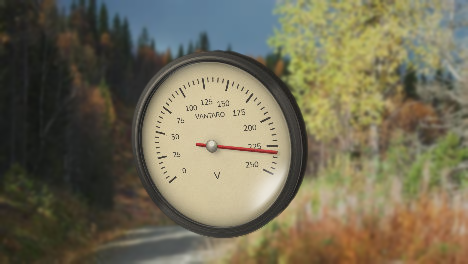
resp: 230,V
